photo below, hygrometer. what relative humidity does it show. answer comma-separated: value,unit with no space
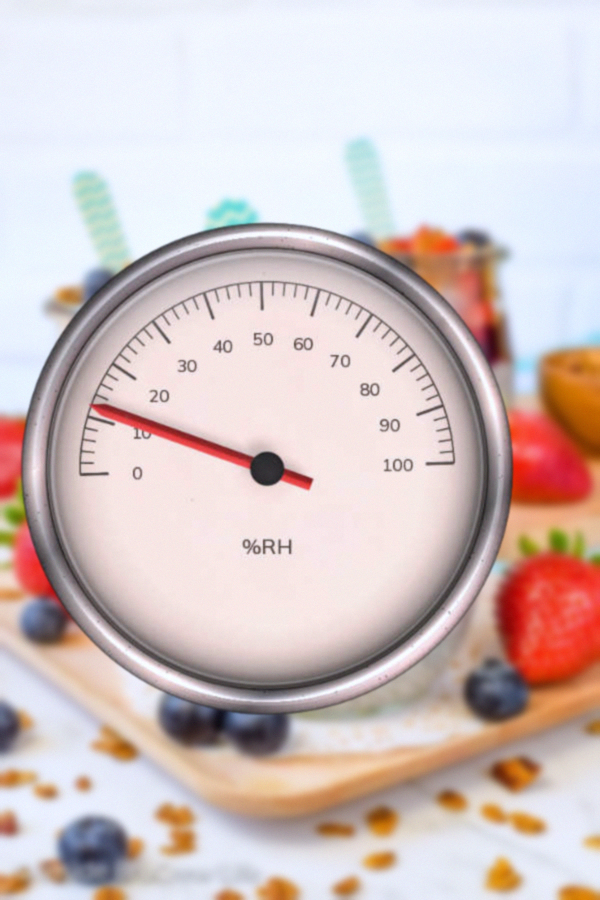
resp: 12,%
